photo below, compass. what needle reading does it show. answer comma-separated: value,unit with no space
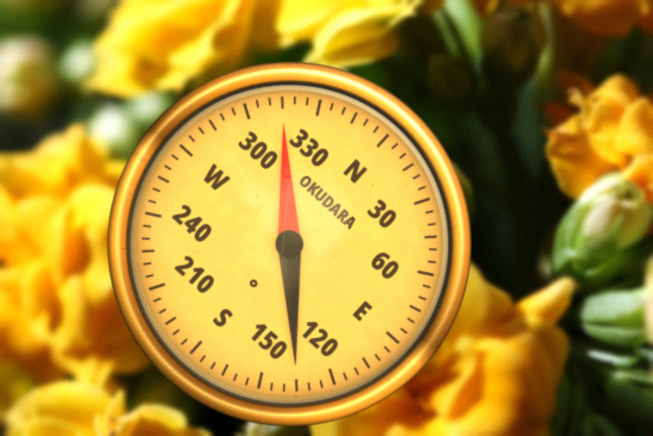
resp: 315,°
